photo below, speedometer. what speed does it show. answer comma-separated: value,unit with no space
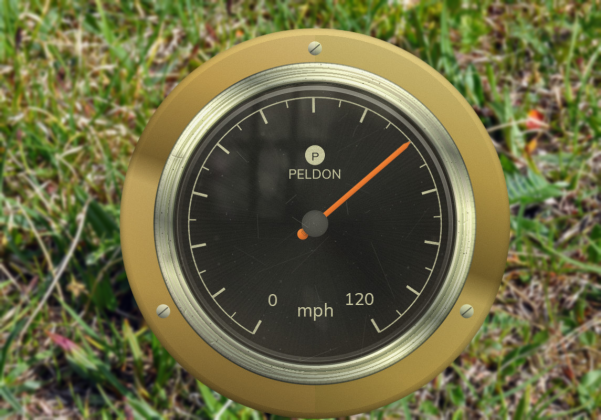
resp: 80,mph
